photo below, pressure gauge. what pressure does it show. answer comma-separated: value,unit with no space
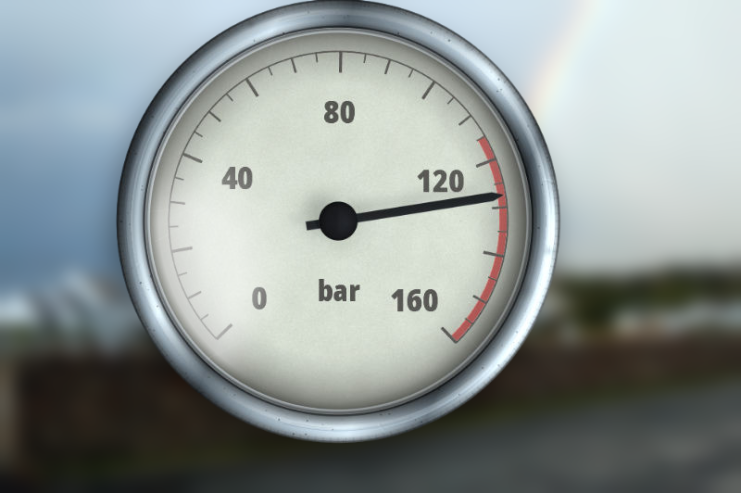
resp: 127.5,bar
